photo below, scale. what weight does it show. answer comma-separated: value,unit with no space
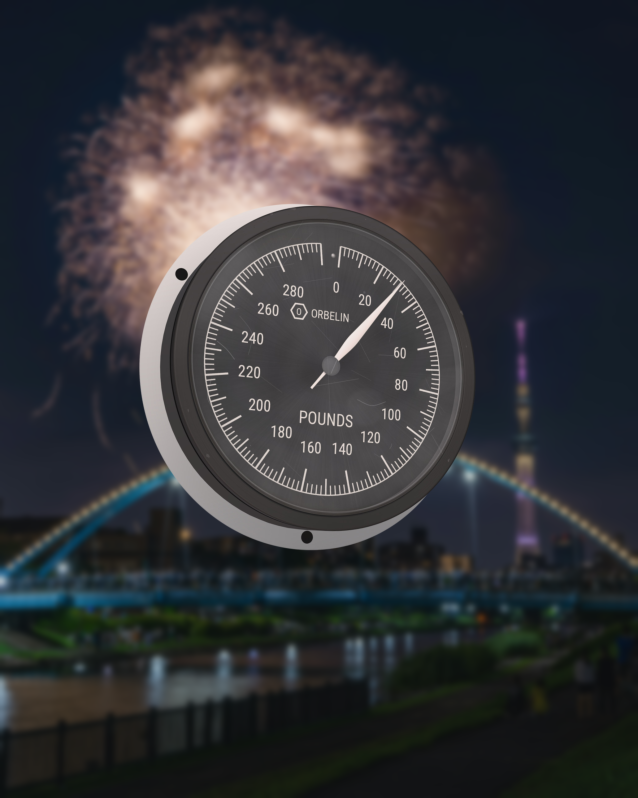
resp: 30,lb
